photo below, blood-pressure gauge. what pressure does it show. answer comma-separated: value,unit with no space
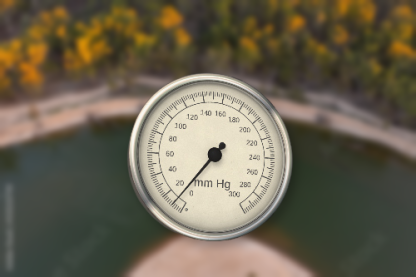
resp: 10,mmHg
